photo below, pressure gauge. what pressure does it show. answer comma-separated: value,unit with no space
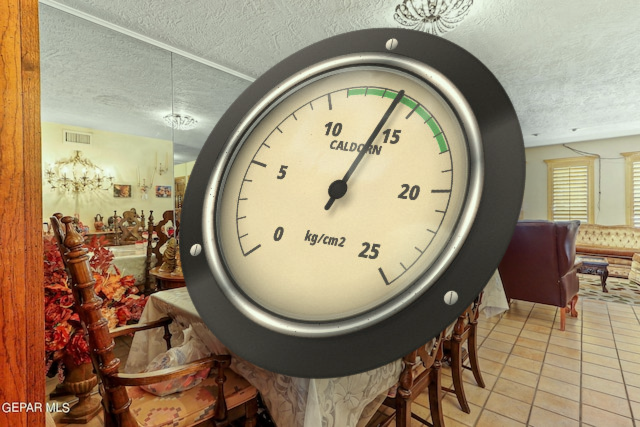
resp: 14,kg/cm²
